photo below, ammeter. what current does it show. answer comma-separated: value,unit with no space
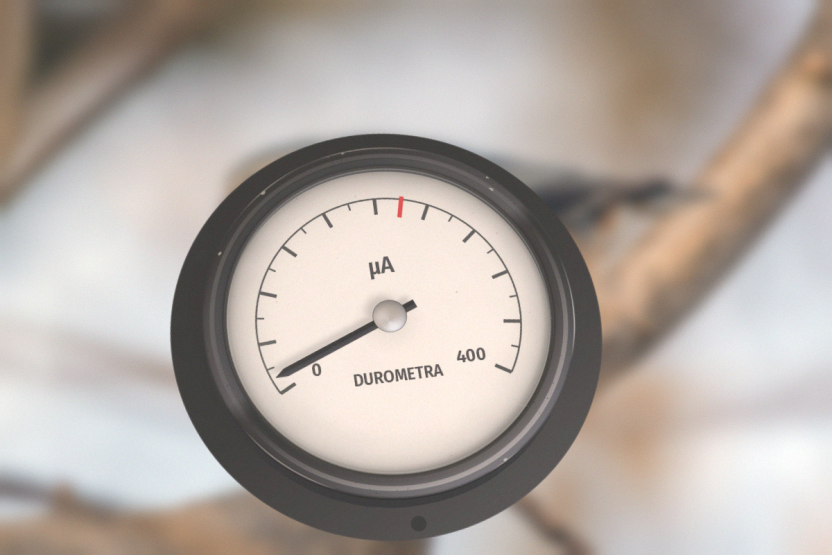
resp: 10,µA
